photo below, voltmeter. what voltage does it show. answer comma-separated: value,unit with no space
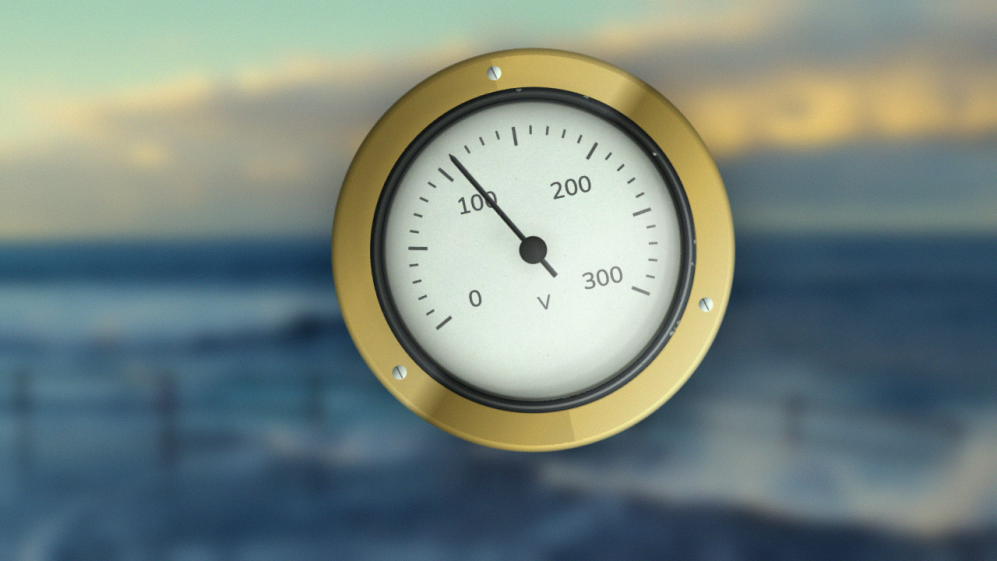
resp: 110,V
